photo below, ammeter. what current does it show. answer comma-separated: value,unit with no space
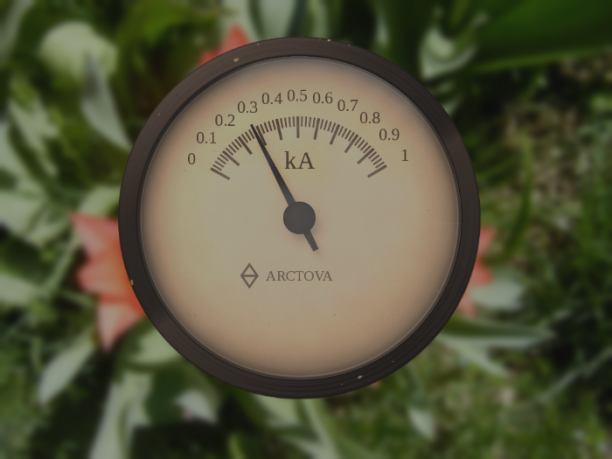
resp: 0.28,kA
